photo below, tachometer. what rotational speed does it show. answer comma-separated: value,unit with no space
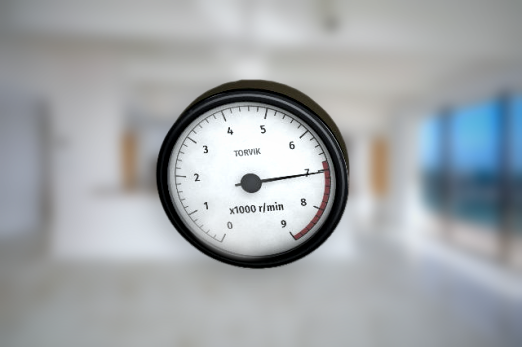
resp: 7000,rpm
